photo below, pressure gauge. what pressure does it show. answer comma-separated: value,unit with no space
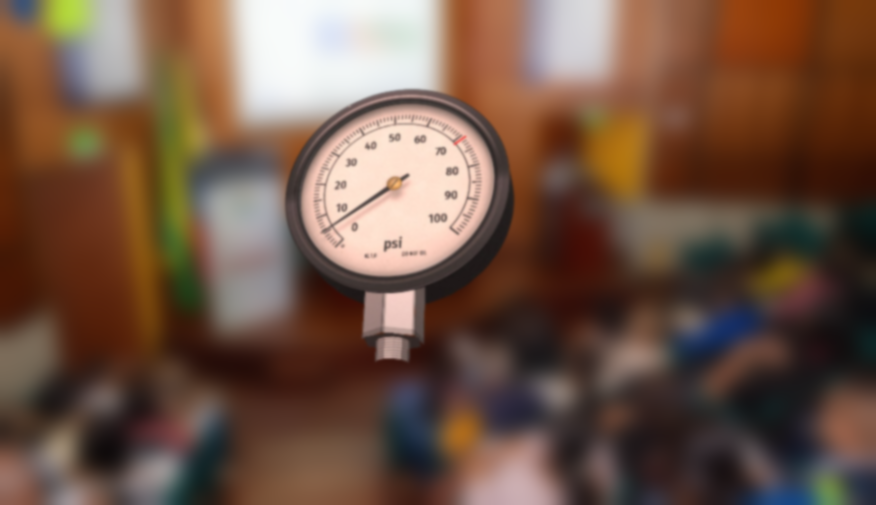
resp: 5,psi
